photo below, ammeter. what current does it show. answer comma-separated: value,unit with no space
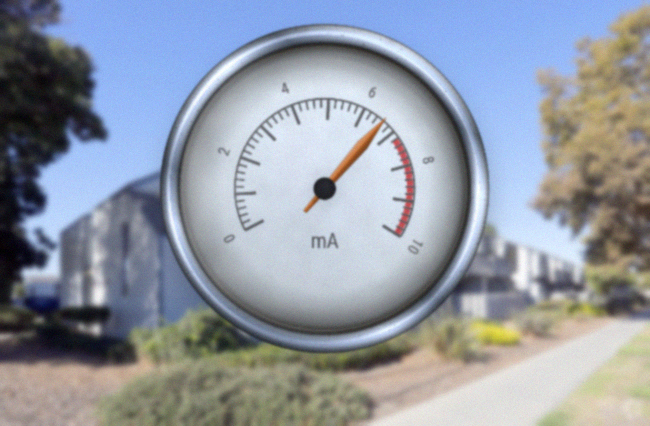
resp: 6.6,mA
